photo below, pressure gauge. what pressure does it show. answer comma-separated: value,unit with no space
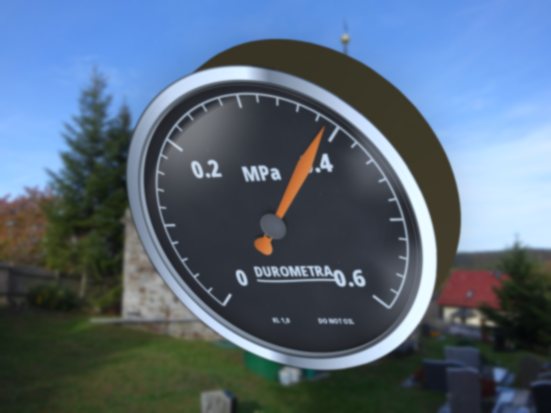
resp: 0.39,MPa
